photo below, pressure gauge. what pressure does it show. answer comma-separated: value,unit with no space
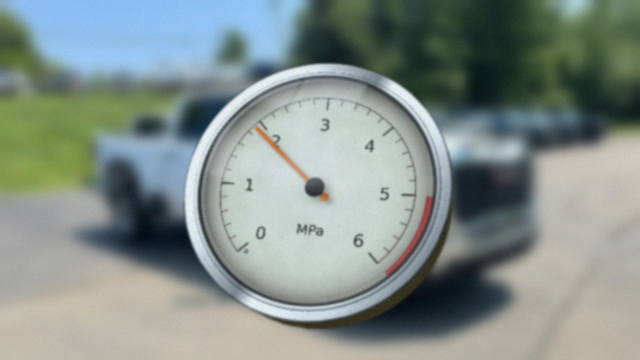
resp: 1.9,MPa
